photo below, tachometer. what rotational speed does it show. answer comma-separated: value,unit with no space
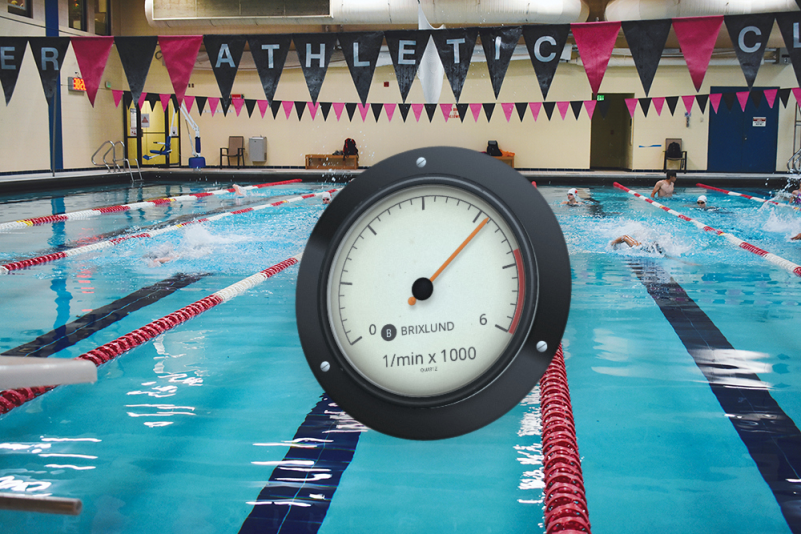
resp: 4200,rpm
